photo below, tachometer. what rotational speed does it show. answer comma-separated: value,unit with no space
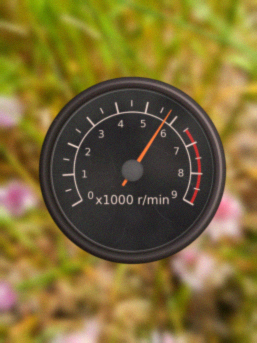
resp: 5750,rpm
